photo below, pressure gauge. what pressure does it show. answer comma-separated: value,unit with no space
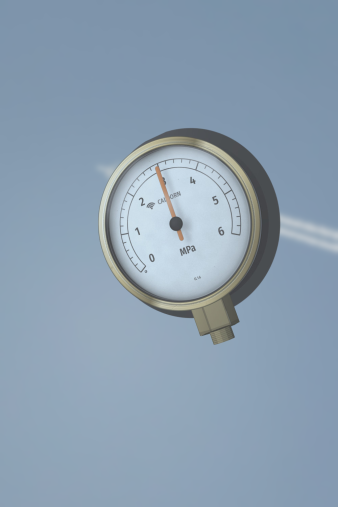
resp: 3,MPa
